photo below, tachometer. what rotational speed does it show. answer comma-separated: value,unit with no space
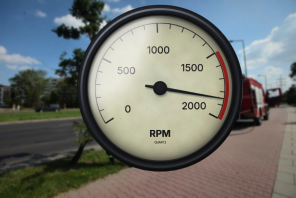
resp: 1850,rpm
